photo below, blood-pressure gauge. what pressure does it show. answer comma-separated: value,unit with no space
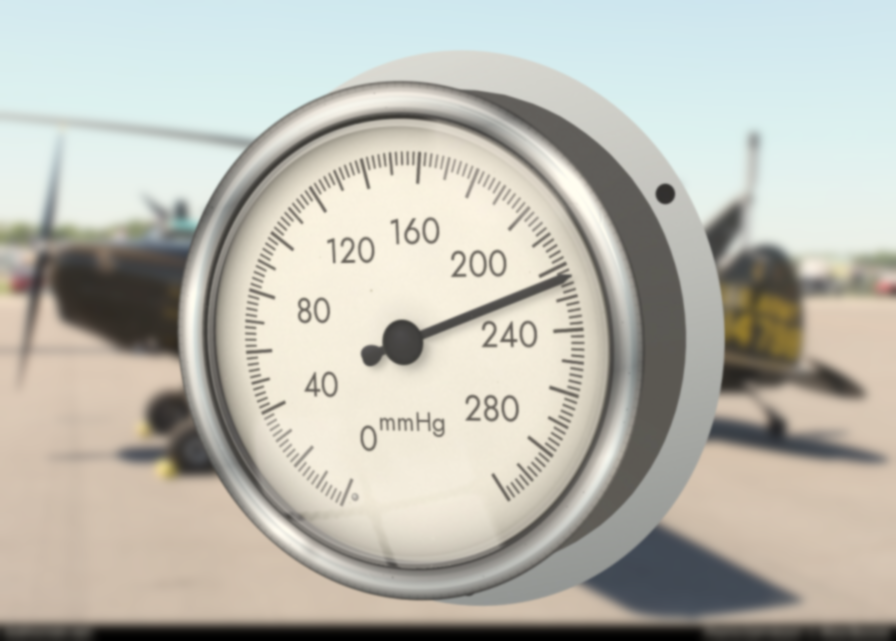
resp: 224,mmHg
